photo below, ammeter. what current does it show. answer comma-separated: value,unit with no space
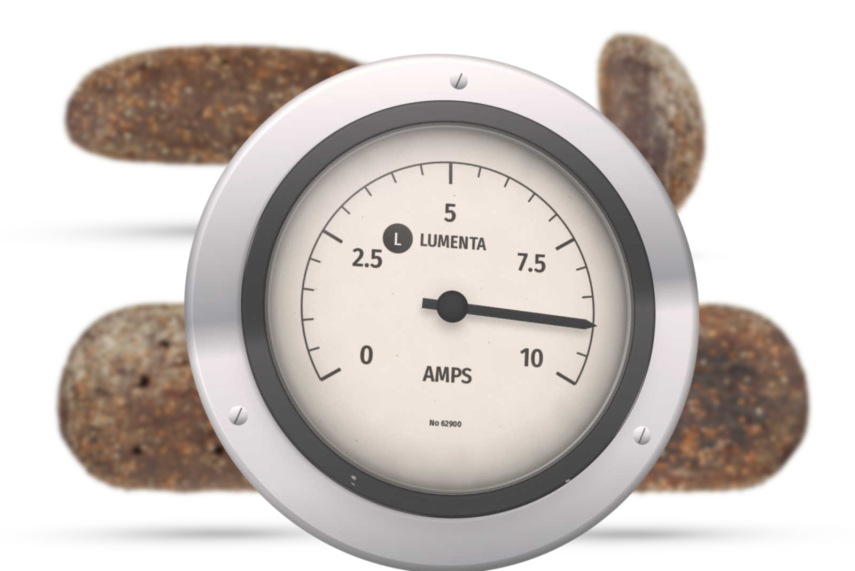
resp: 9,A
